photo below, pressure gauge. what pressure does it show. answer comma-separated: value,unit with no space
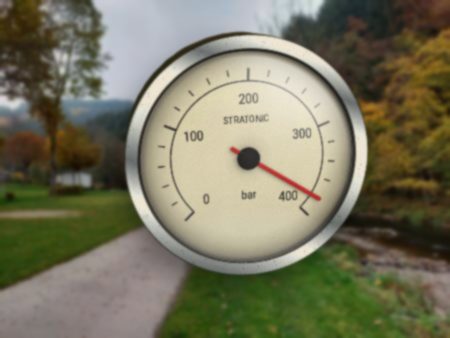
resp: 380,bar
